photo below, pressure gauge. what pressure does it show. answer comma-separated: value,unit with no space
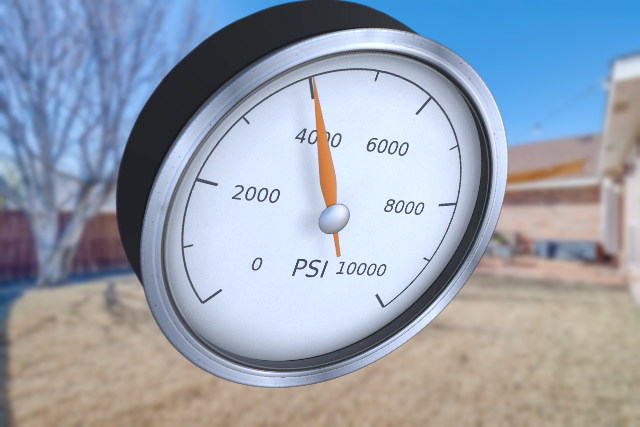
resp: 4000,psi
